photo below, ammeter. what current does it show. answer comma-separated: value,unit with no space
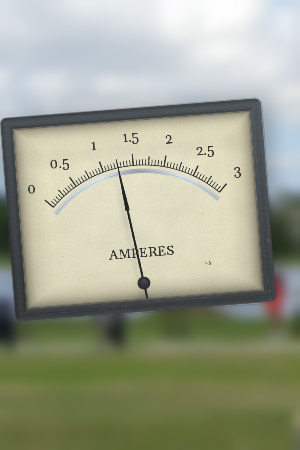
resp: 1.25,A
